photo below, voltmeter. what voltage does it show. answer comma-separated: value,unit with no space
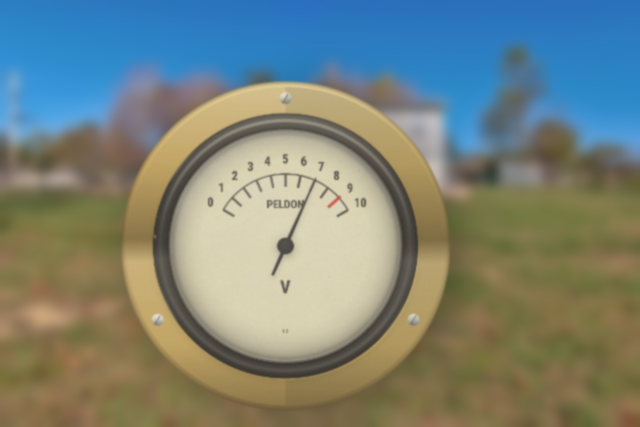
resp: 7,V
